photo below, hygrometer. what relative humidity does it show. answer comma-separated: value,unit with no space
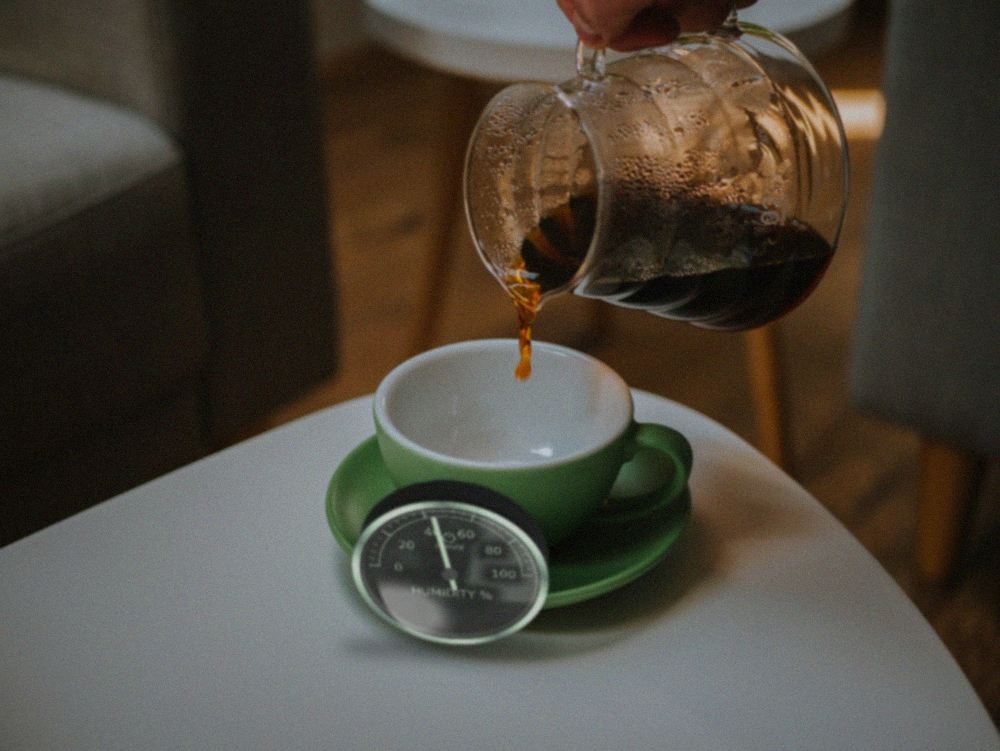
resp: 44,%
